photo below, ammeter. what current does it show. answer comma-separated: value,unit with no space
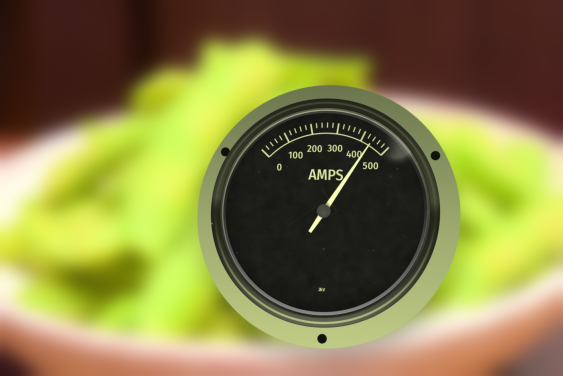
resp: 440,A
